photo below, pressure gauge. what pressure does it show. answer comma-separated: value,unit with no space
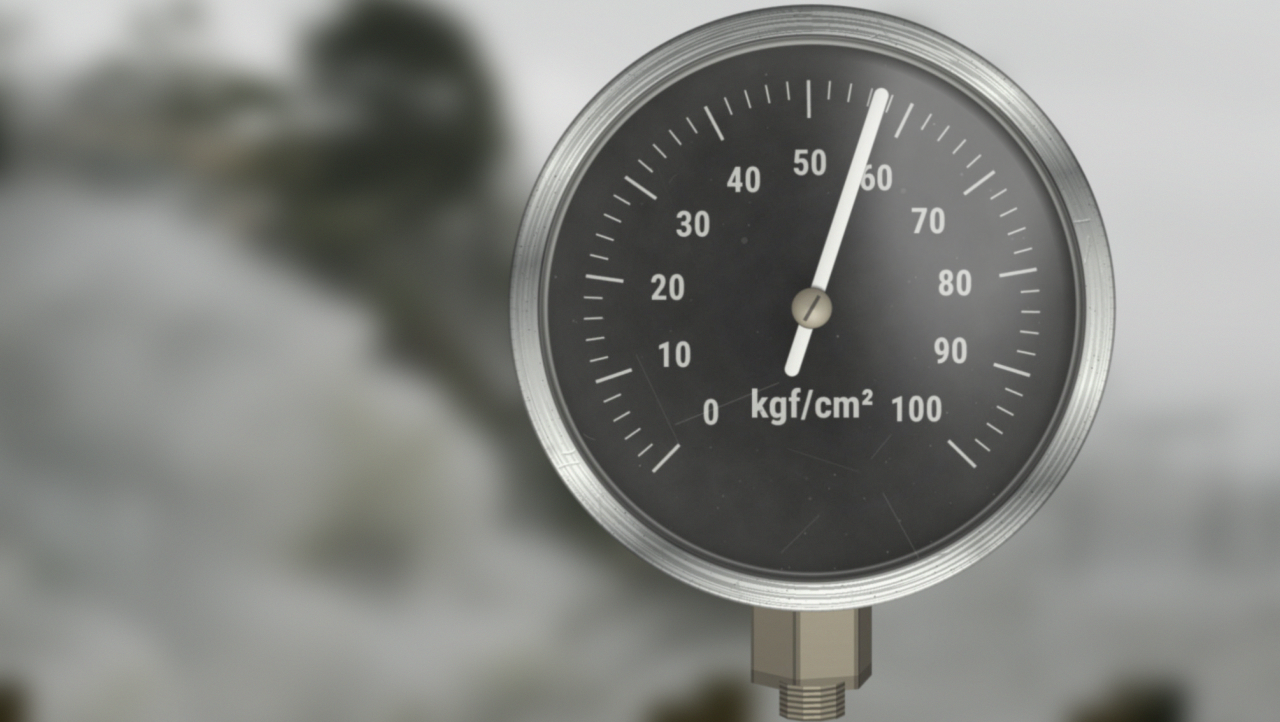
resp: 57,kg/cm²
